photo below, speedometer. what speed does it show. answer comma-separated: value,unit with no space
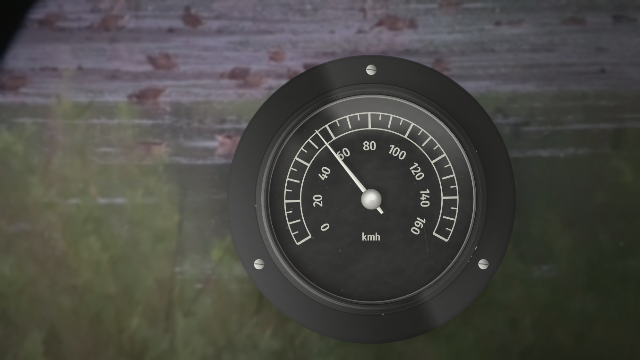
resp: 55,km/h
